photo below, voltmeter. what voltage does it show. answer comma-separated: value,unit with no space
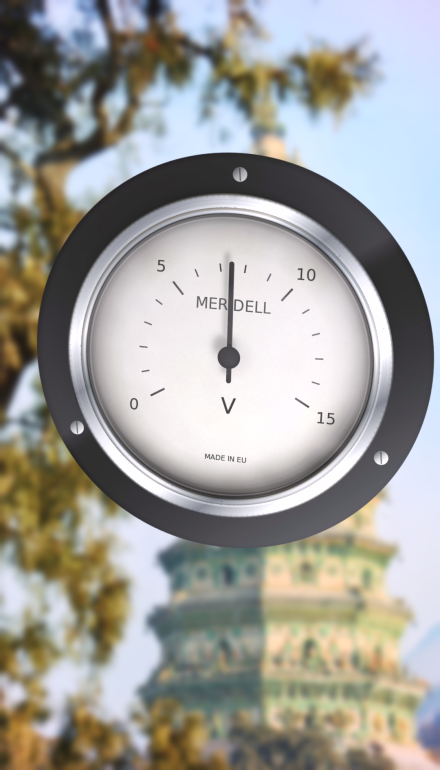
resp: 7.5,V
